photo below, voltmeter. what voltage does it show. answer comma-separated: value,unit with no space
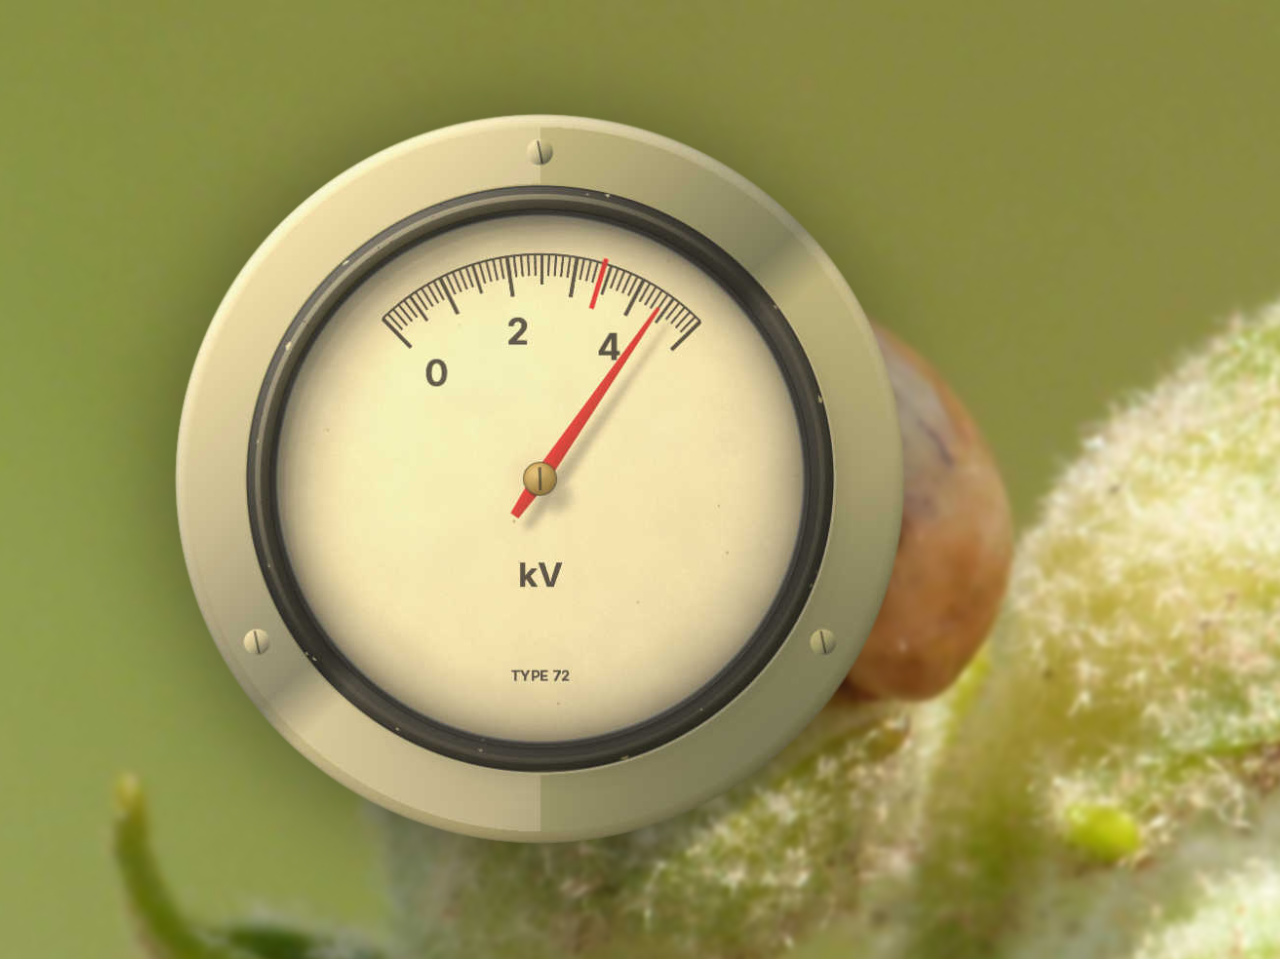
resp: 4.4,kV
